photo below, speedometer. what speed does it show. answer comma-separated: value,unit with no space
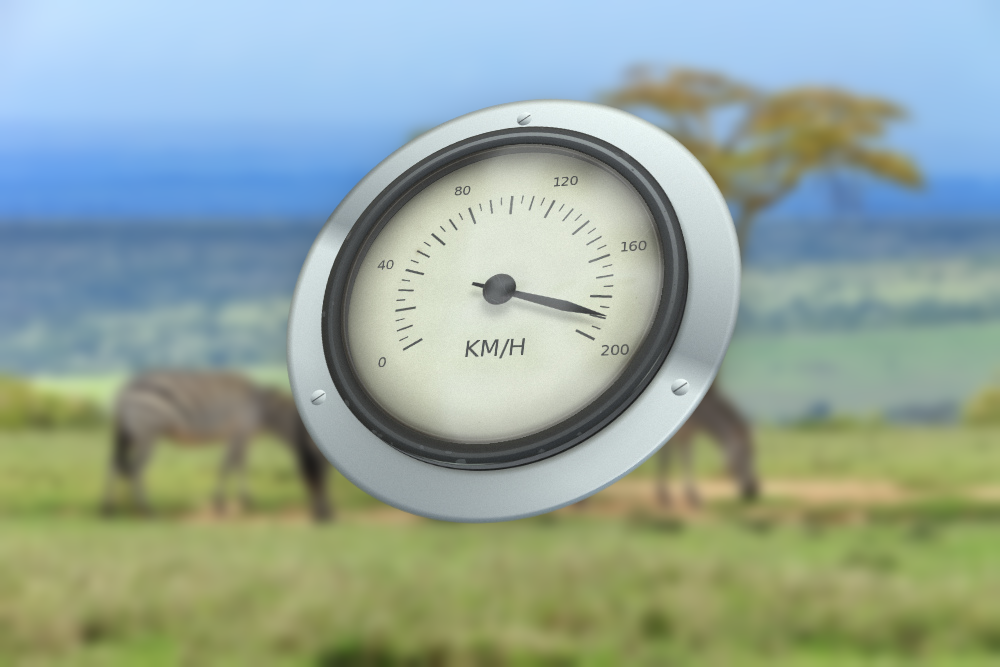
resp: 190,km/h
